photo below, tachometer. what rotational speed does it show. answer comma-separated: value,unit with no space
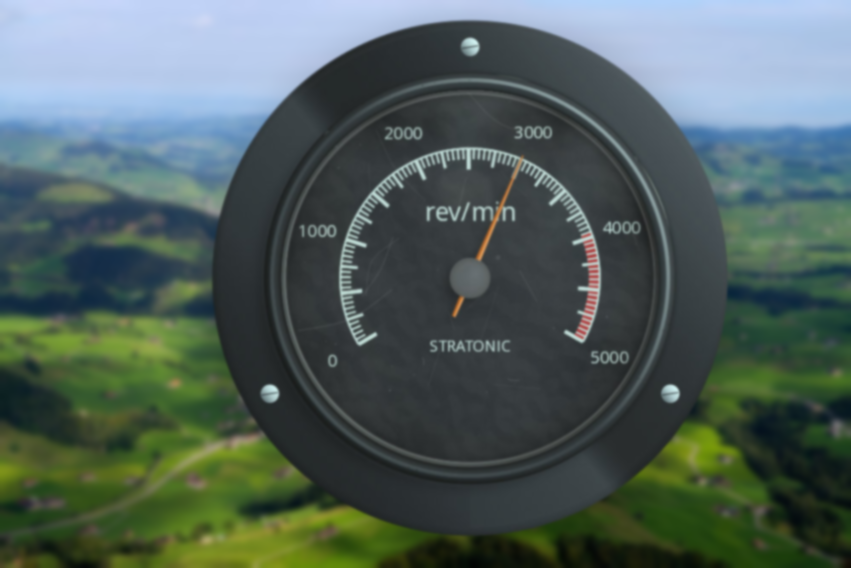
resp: 3000,rpm
